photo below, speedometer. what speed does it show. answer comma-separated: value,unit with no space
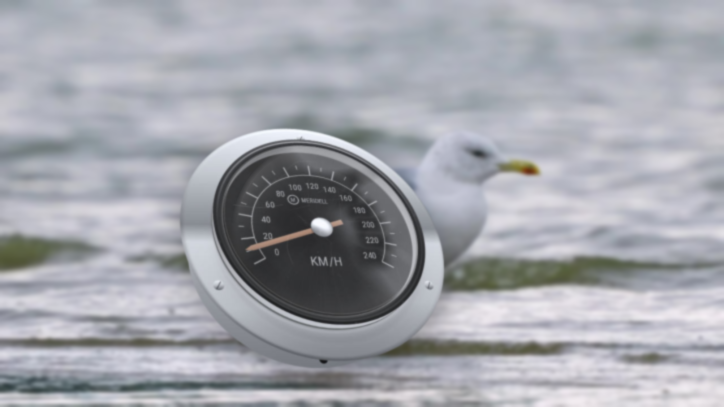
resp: 10,km/h
